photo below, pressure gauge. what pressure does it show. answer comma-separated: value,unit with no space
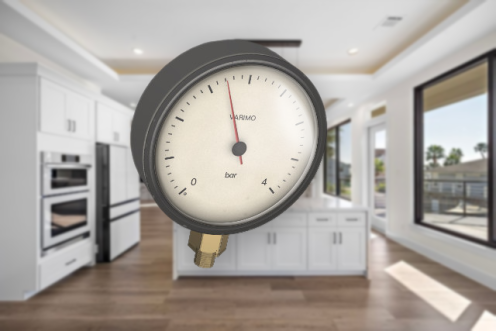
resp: 1.7,bar
